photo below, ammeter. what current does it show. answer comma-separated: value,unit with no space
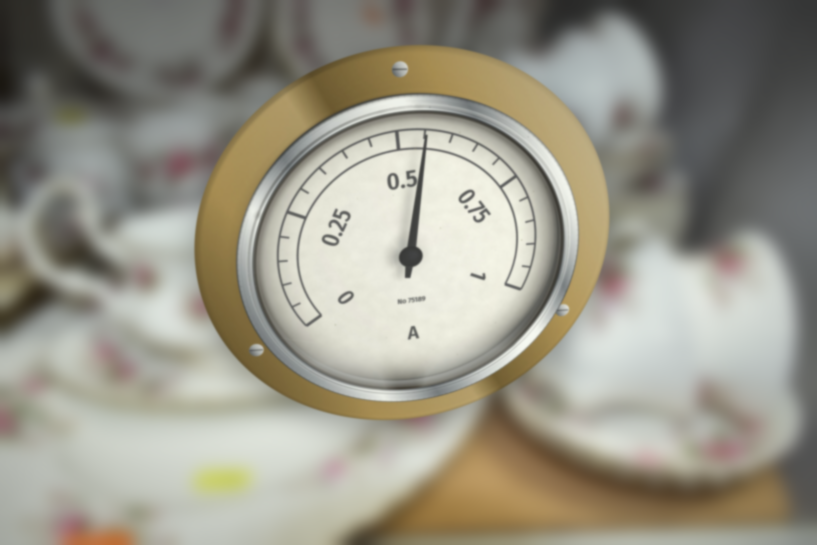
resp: 0.55,A
